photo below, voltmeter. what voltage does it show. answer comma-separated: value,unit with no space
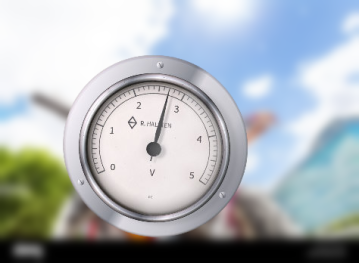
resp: 2.7,V
